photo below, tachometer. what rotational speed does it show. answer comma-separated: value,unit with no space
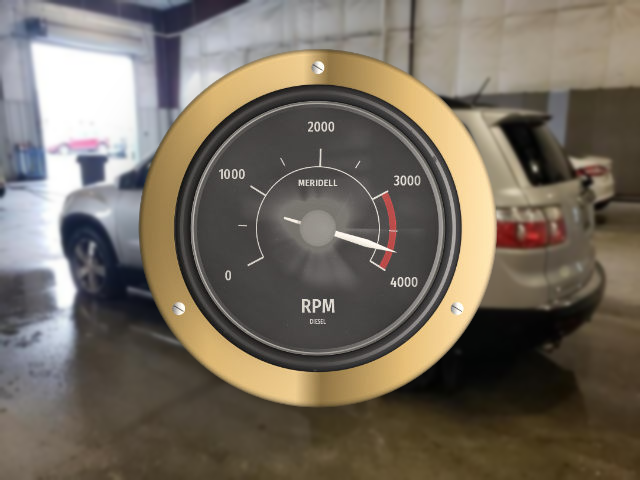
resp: 3750,rpm
